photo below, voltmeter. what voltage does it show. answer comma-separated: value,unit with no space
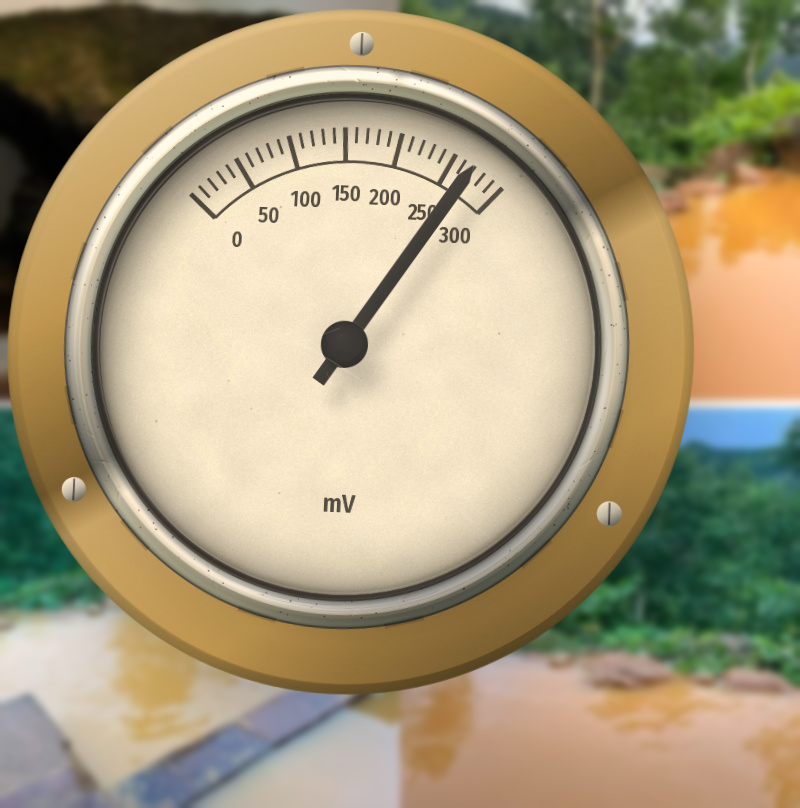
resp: 270,mV
